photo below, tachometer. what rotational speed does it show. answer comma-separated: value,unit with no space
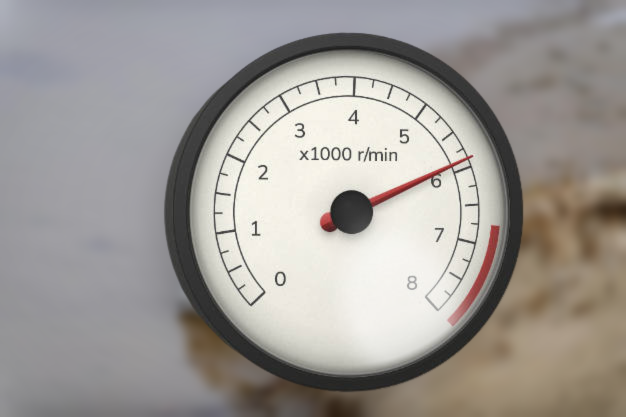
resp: 5875,rpm
